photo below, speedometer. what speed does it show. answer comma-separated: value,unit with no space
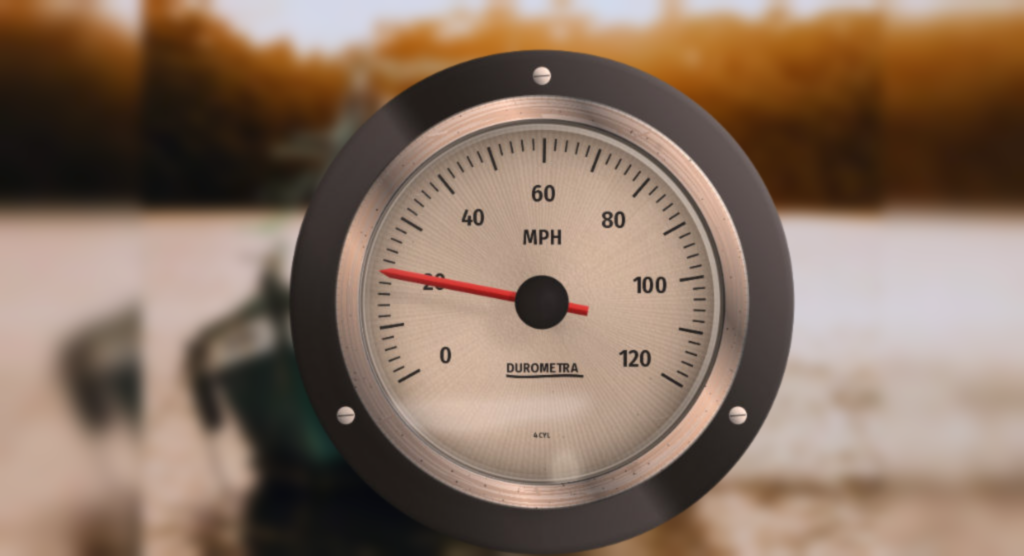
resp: 20,mph
